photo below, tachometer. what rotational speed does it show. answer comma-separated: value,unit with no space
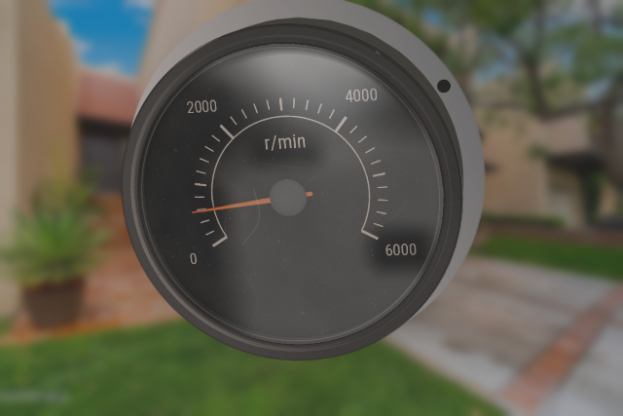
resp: 600,rpm
